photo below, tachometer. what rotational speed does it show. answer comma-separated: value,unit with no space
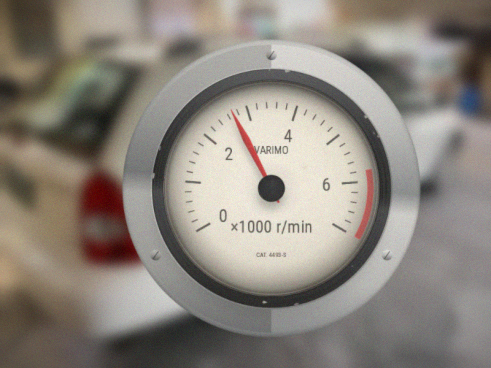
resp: 2700,rpm
